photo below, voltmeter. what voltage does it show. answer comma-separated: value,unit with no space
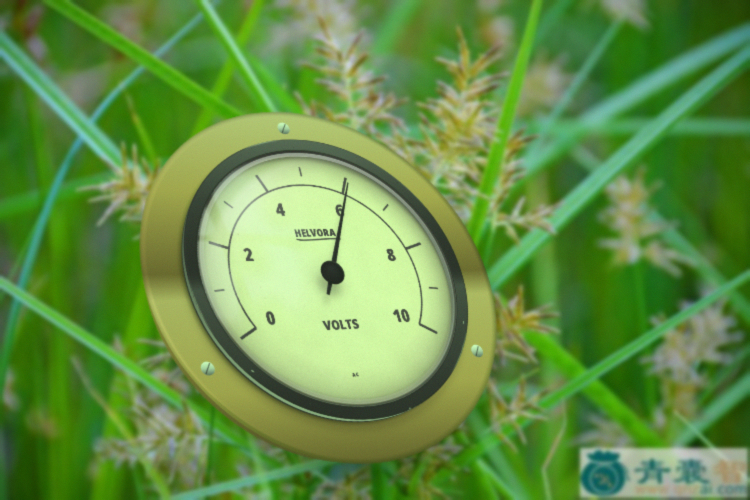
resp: 6,V
